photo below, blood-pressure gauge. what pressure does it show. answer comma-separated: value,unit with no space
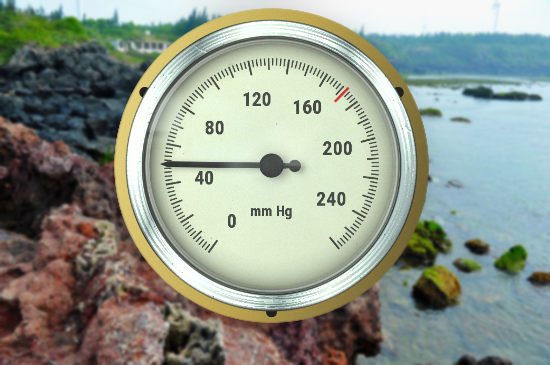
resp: 50,mmHg
